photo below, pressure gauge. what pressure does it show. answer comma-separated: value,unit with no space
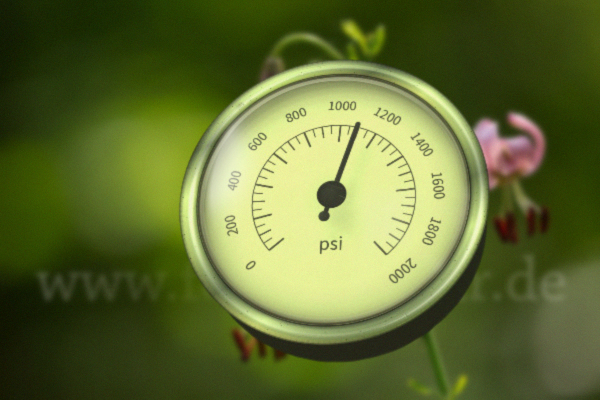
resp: 1100,psi
